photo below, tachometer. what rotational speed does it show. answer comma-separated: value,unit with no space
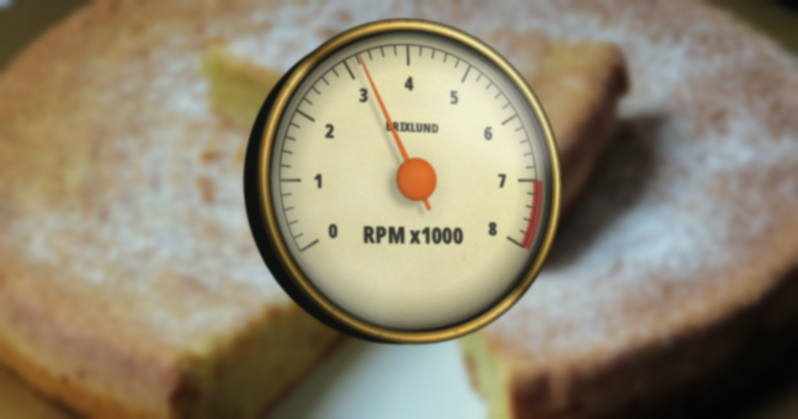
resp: 3200,rpm
